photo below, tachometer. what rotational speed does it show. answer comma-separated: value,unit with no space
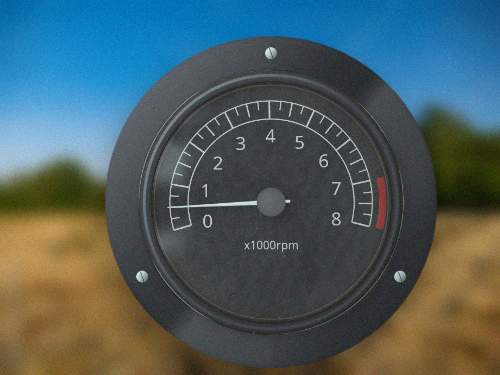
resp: 500,rpm
